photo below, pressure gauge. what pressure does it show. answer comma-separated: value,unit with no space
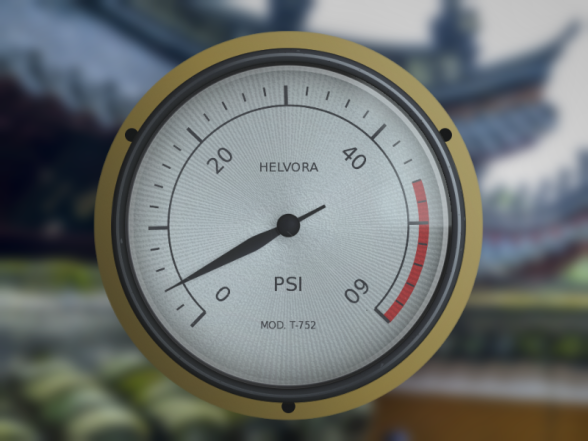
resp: 4,psi
